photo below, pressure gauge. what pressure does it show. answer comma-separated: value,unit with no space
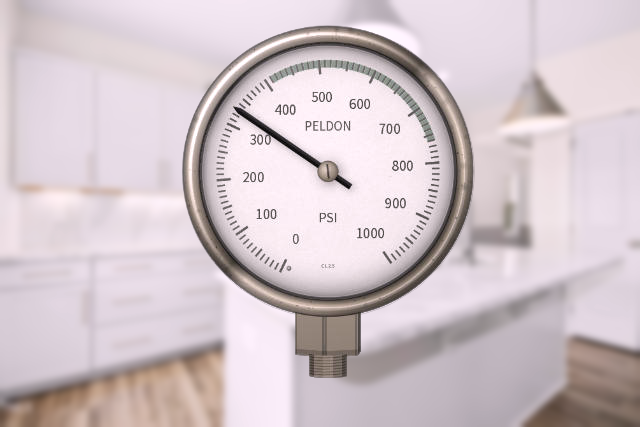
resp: 330,psi
